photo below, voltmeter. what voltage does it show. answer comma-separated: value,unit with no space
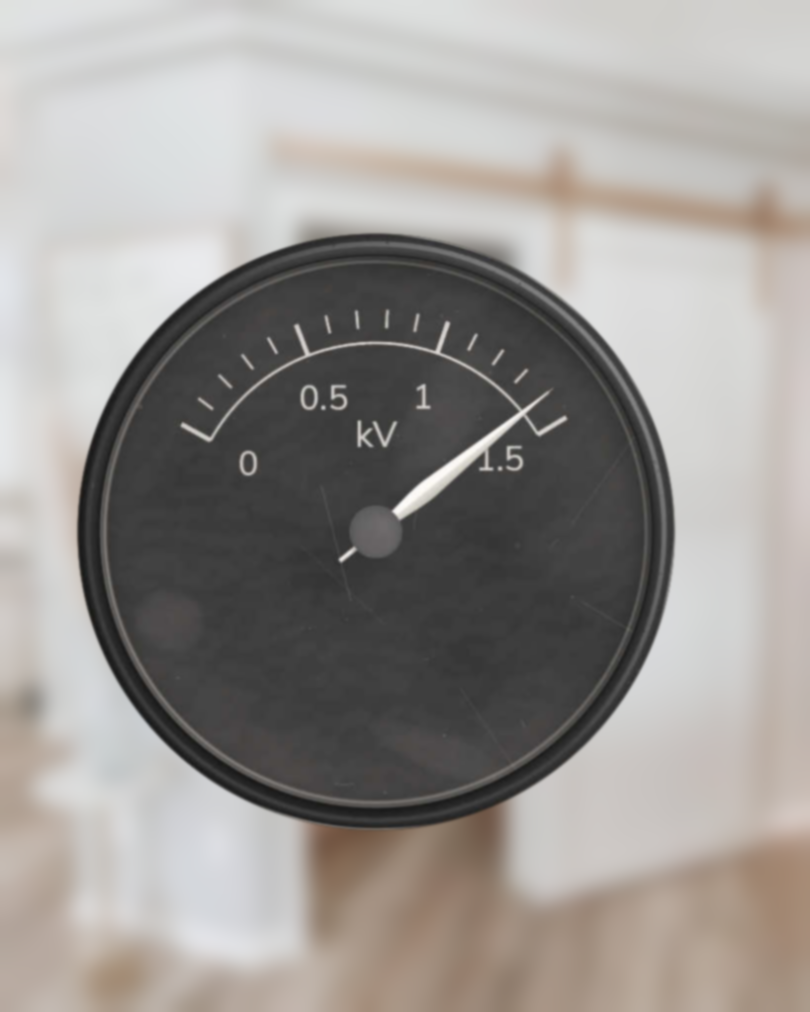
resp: 1.4,kV
